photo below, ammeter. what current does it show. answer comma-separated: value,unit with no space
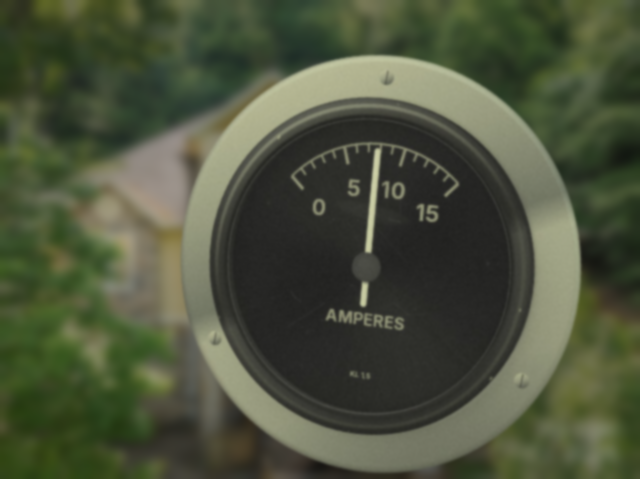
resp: 8,A
